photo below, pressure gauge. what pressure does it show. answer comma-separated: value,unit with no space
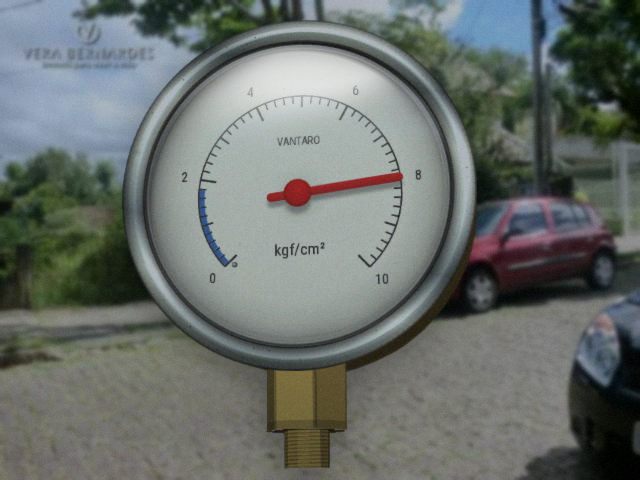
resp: 8,kg/cm²
